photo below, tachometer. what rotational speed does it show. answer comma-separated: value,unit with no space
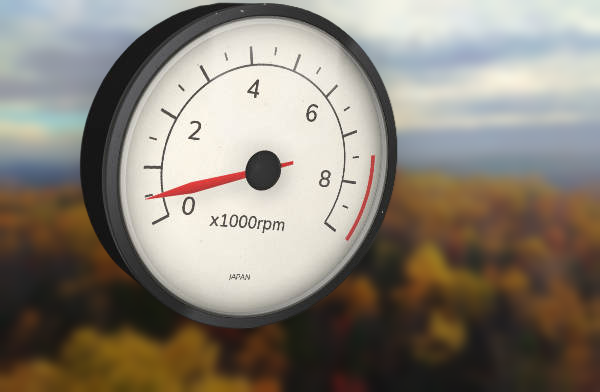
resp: 500,rpm
